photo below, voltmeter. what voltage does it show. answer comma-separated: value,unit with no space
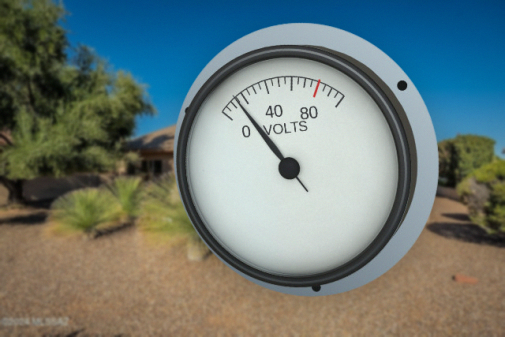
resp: 15,V
